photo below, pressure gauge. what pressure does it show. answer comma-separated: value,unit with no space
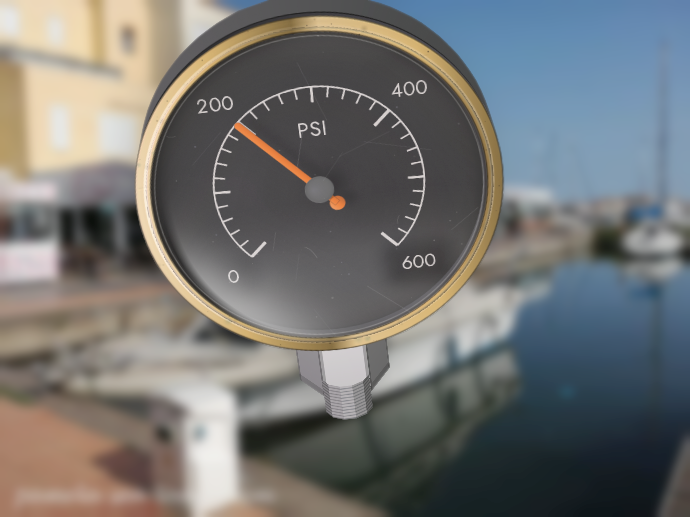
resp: 200,psi
